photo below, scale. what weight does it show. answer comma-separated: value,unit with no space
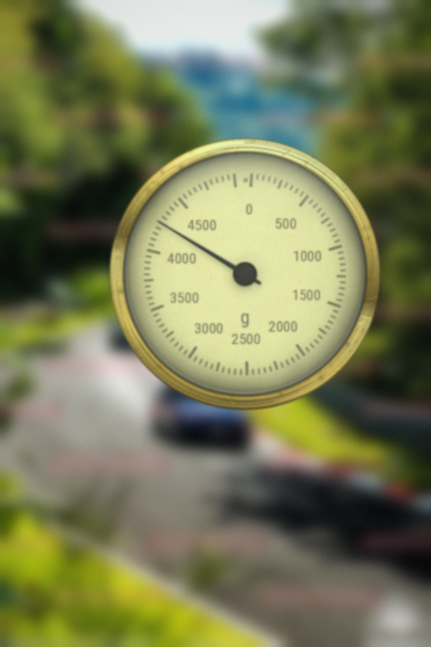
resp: 4250,g
